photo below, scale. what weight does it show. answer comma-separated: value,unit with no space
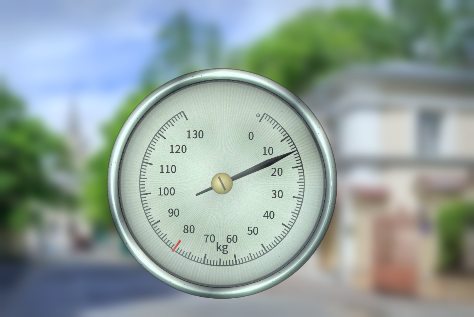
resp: 15,kg
